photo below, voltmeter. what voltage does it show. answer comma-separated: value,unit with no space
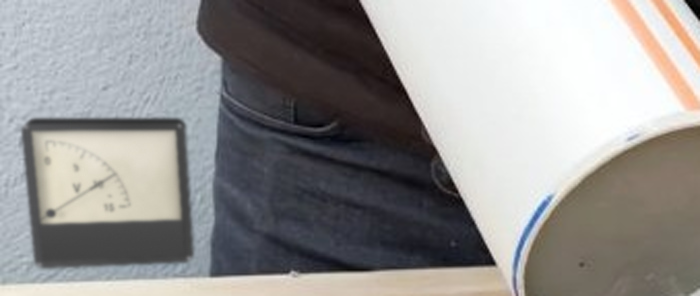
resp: 10,V
